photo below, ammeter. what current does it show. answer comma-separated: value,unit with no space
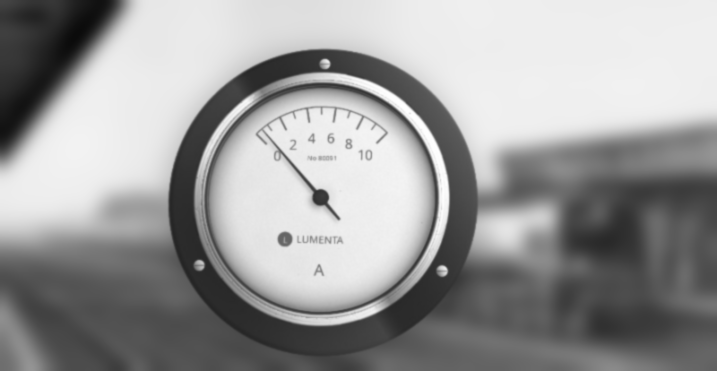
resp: 0.5,A
